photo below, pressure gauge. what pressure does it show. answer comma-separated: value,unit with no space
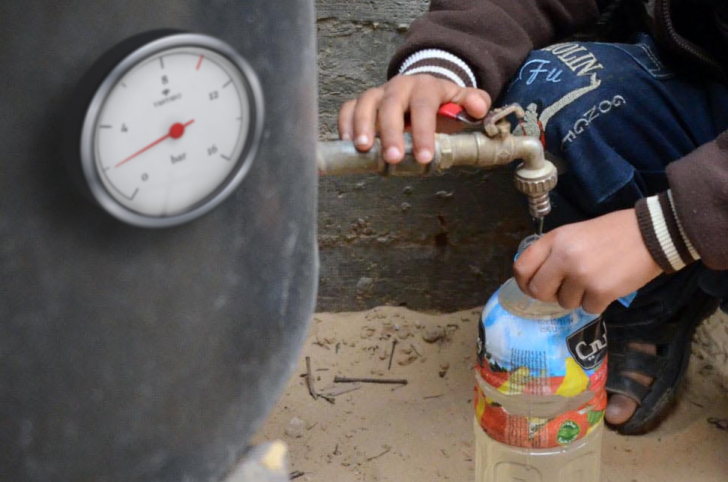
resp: 2,bar
